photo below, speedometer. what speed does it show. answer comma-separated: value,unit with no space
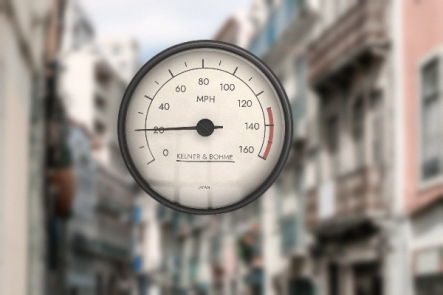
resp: 20,mph
